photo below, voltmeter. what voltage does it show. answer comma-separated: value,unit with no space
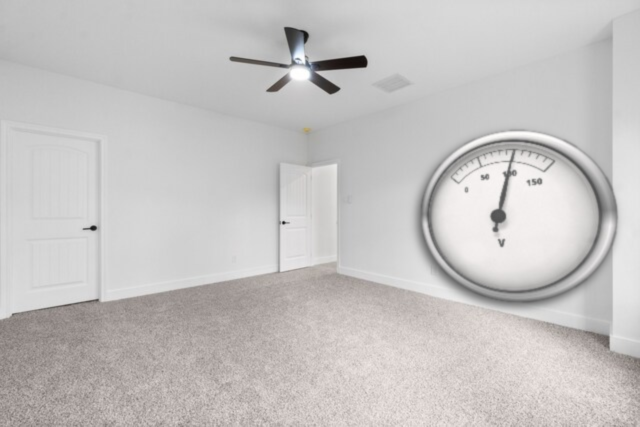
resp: 100,V
